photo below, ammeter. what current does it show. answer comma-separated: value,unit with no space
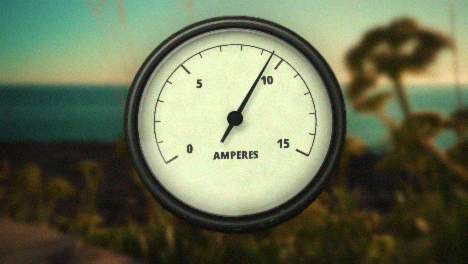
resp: 9.5,A
